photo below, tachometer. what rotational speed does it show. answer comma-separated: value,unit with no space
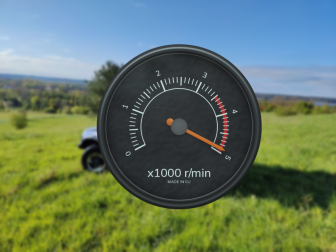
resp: 4900,rpm
